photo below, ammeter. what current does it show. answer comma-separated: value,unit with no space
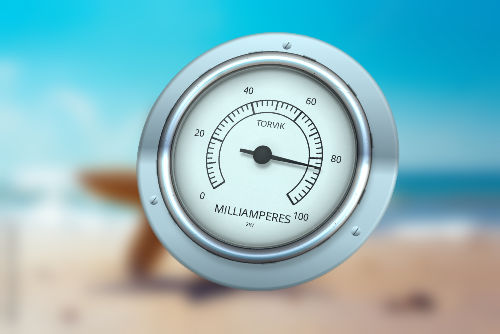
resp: 84,mA
